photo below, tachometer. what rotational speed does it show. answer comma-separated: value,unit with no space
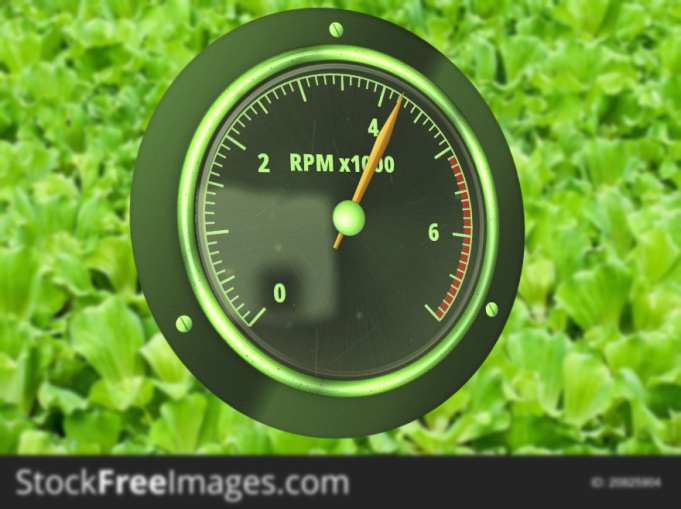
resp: 4200,rpm
